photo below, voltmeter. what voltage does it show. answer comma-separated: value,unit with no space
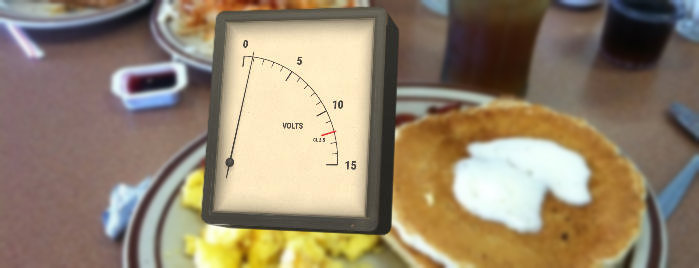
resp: 1,V
